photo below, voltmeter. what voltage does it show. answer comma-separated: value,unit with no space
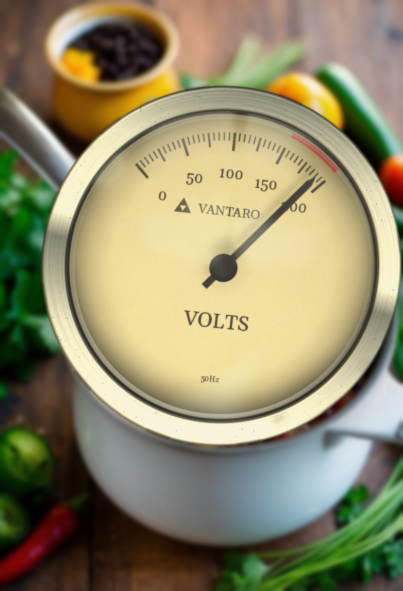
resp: 190,V
